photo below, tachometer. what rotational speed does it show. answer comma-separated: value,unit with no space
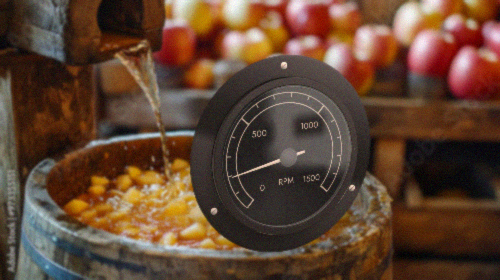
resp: 200,rpm
